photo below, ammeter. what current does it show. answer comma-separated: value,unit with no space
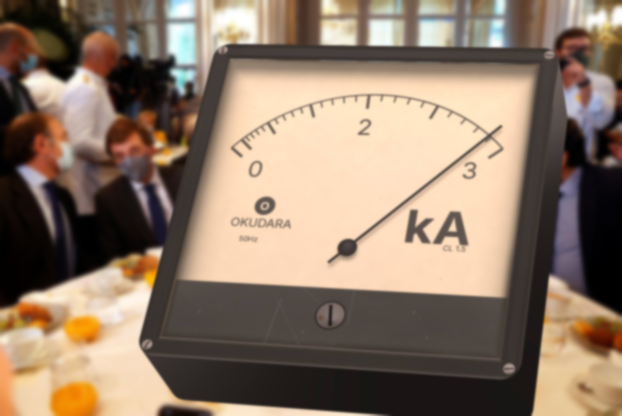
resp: 2.9,kA
